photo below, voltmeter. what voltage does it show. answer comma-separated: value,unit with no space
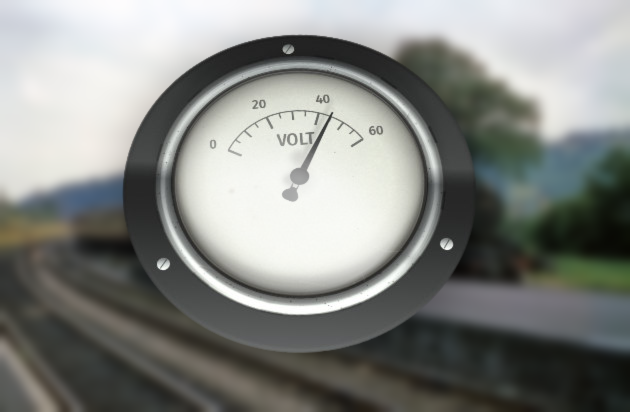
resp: 45,V
